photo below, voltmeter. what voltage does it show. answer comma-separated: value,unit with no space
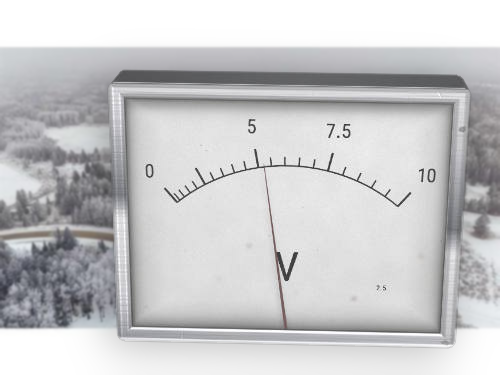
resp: 5.25,V
